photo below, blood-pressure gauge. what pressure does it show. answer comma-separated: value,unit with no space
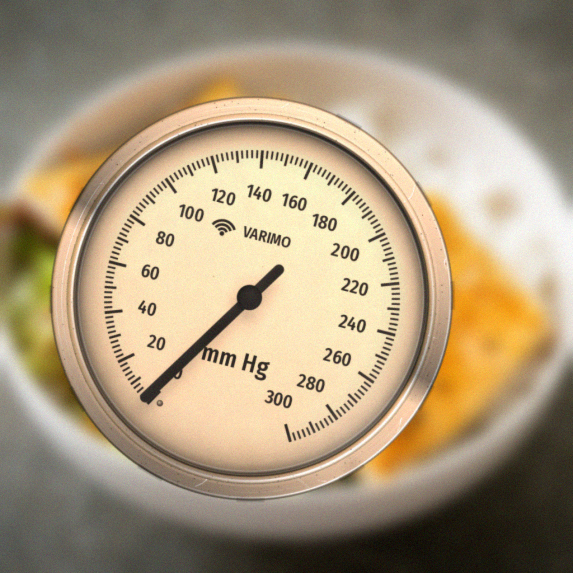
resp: 2,mmHg
